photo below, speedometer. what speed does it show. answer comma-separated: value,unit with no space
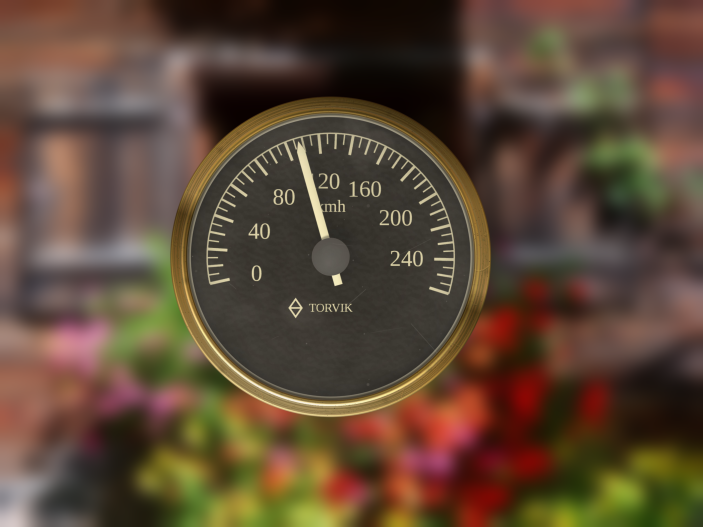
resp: 107.5,km/h
